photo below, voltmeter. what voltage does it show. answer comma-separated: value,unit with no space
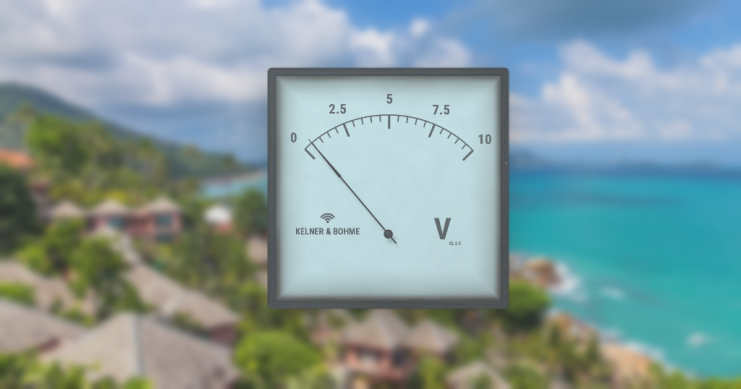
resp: 0.5,V
